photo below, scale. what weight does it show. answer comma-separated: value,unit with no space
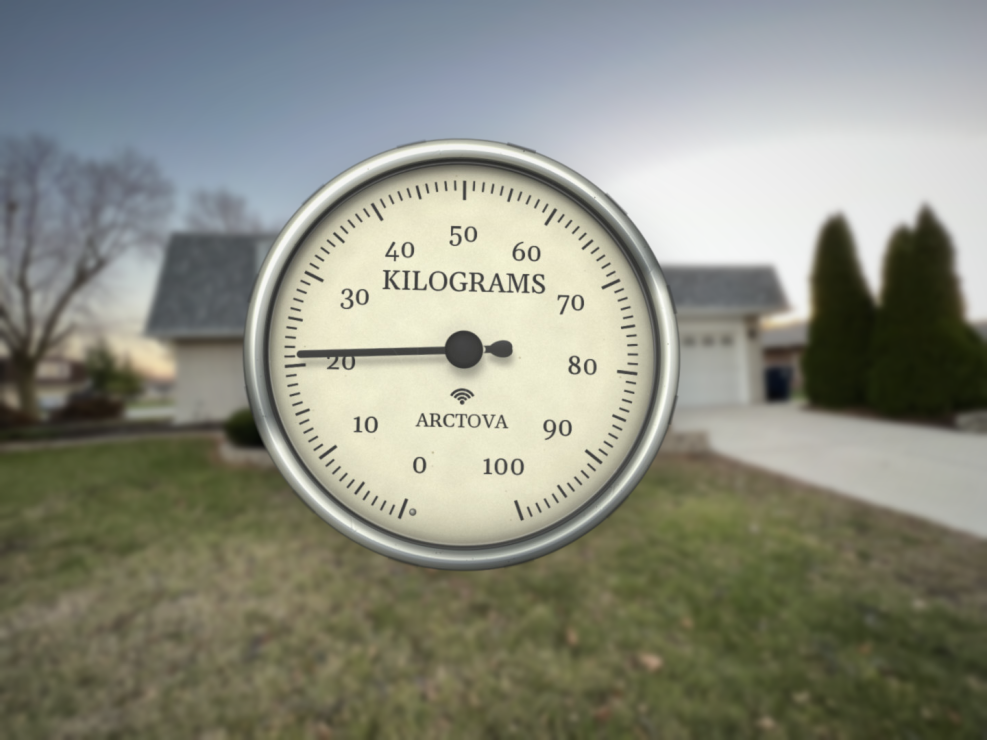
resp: 21,kg
